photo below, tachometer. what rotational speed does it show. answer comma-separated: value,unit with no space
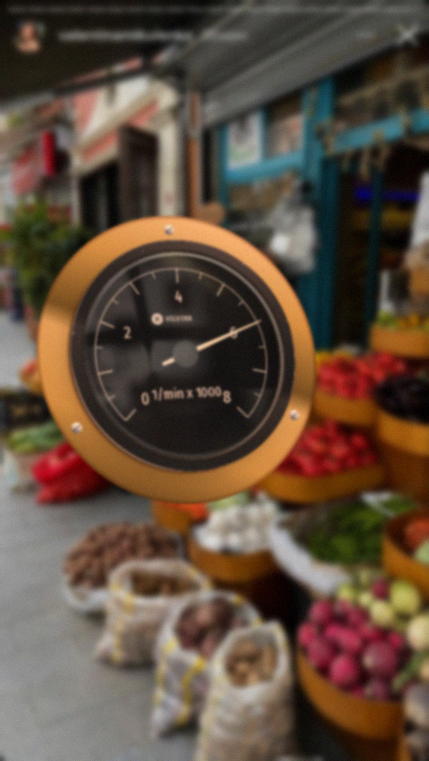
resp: 6000,rpm
